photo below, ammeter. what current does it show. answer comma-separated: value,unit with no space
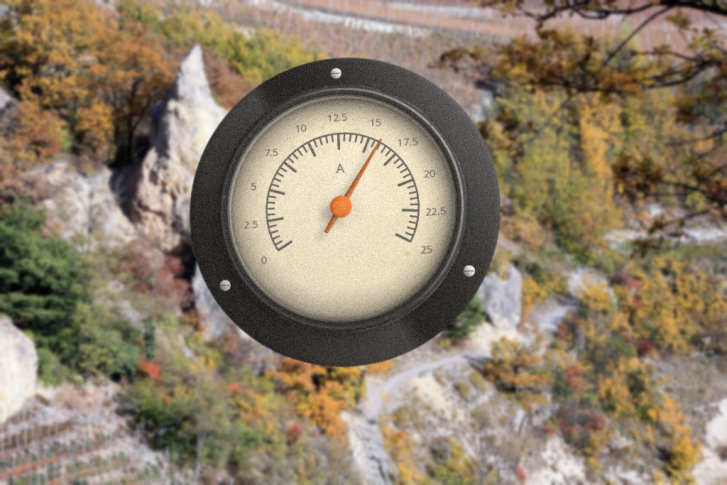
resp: 16,A
